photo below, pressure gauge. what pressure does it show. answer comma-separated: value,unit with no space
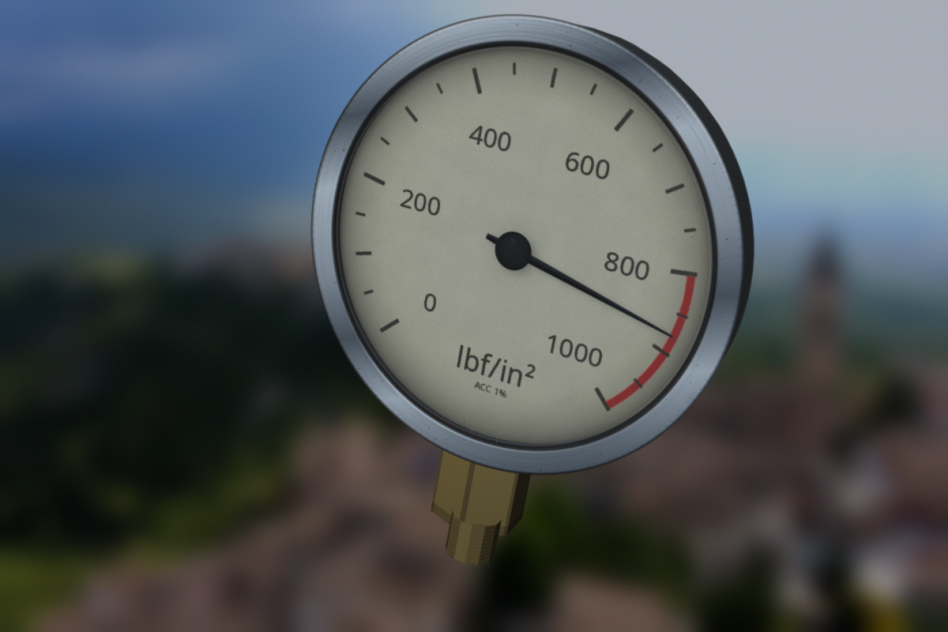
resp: 875,psi
